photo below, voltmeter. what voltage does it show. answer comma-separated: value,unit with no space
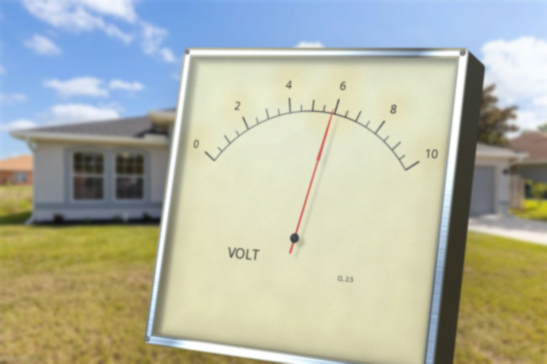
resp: 6,V
